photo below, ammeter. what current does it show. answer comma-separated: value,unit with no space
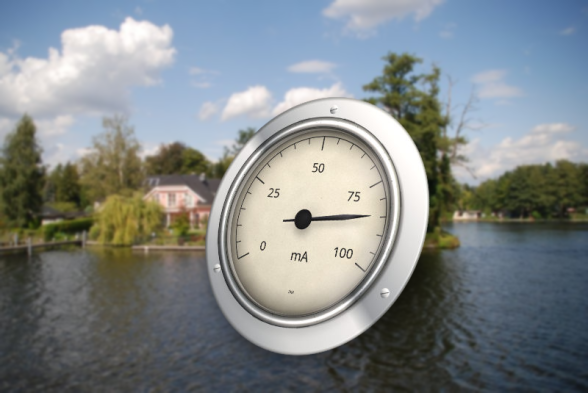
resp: 85,mA
